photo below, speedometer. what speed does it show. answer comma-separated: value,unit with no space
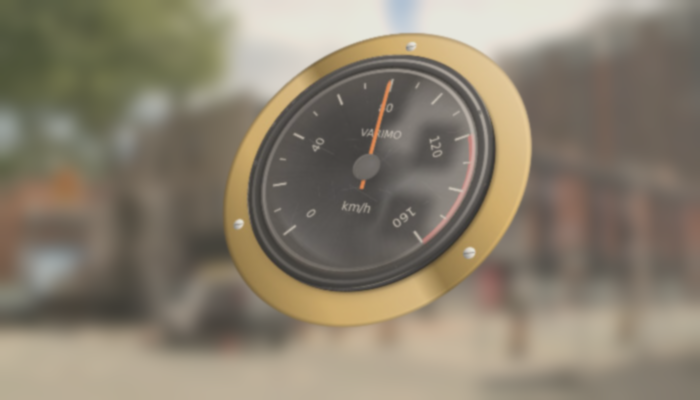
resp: 80,km/h
